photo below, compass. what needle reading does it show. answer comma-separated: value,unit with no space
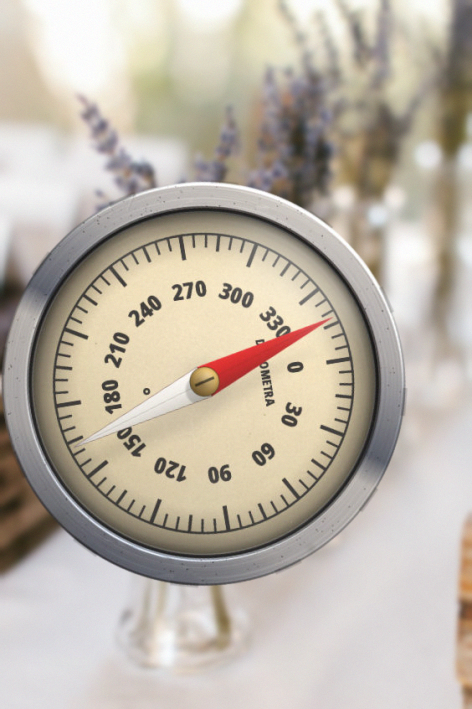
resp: 342.5,°
